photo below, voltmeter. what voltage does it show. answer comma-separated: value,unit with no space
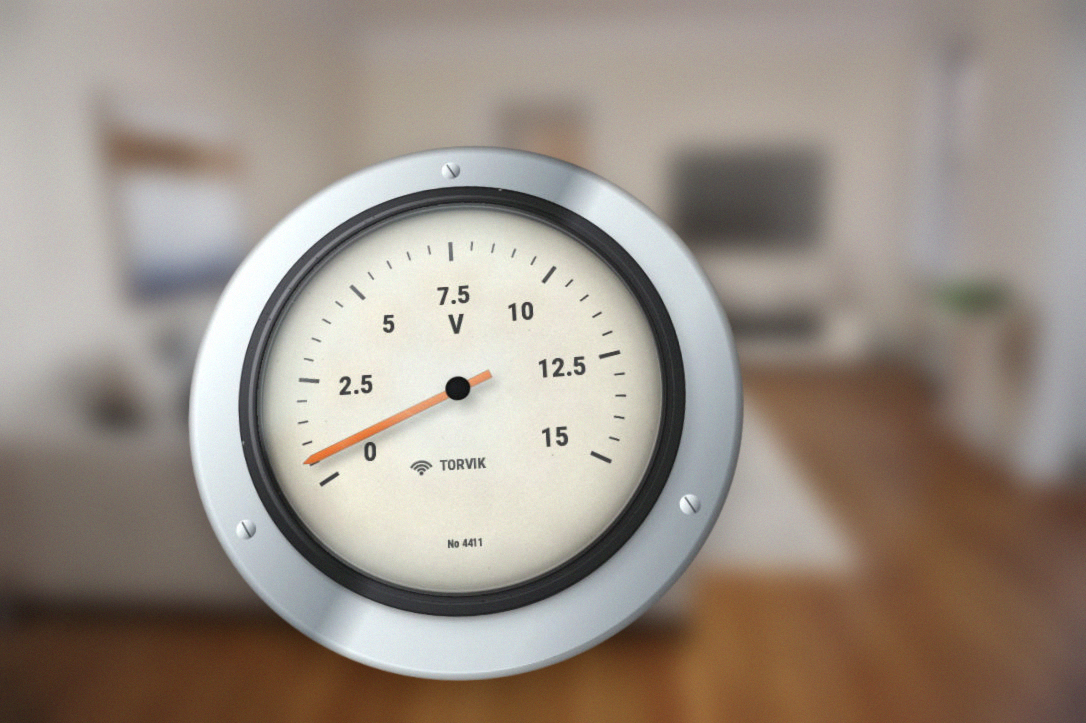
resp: 0.5,V
